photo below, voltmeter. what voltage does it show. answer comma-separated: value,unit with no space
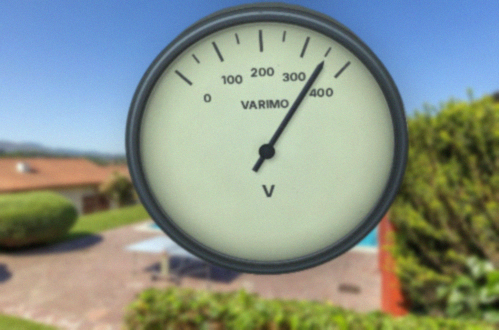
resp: 350,V
